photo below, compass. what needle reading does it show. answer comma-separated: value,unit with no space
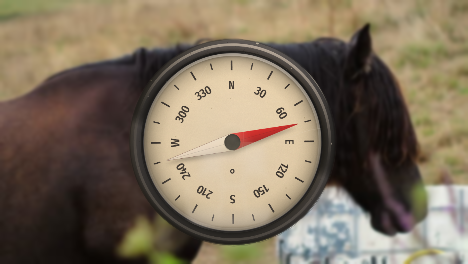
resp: 75,°
